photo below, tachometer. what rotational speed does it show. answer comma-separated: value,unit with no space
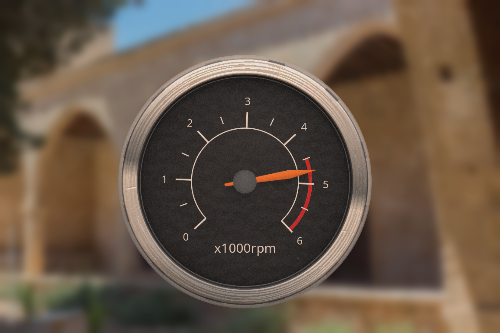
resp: 4750,rpm
